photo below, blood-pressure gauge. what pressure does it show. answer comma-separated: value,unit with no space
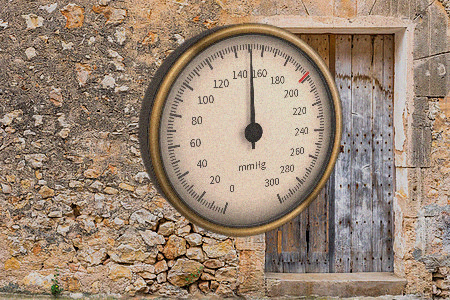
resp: 150,mmHg
